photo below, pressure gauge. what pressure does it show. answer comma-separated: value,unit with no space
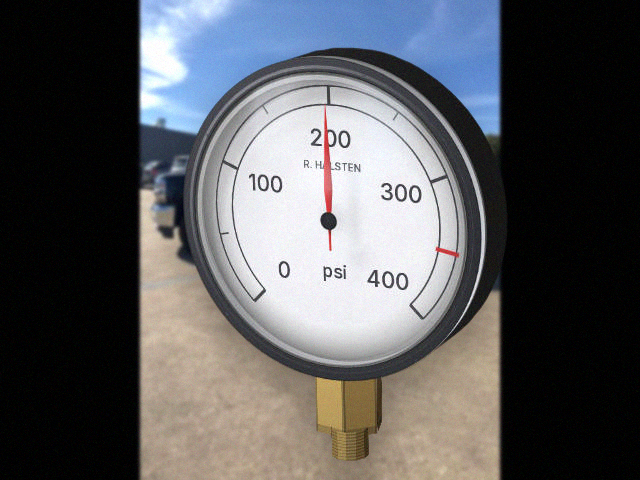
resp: 200,psi
